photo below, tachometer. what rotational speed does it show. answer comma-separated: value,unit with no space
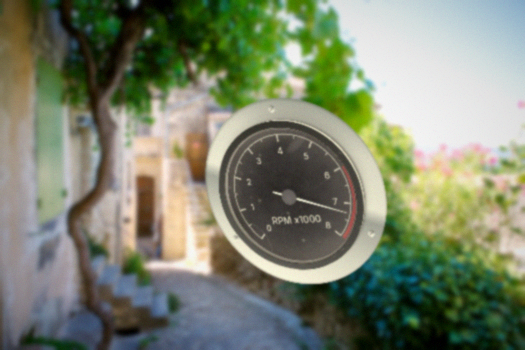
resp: 7250,rpm
